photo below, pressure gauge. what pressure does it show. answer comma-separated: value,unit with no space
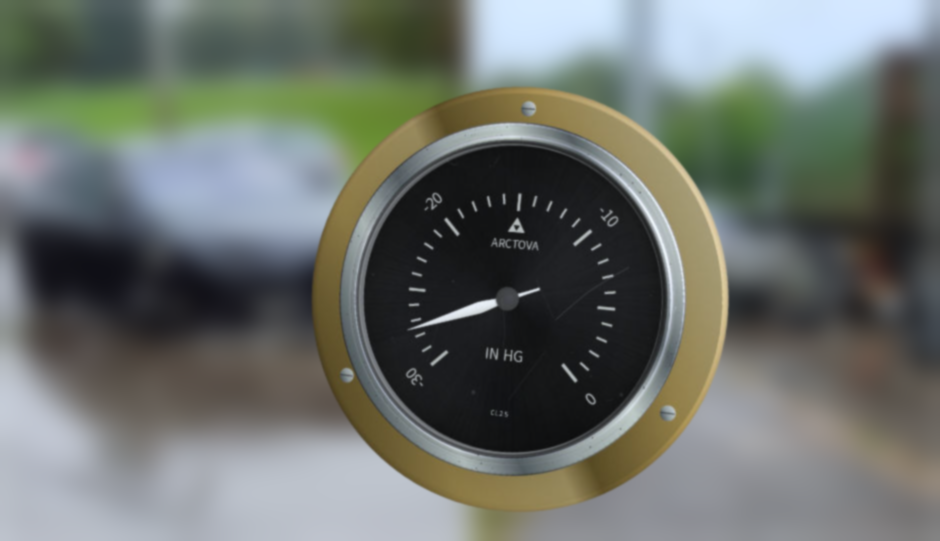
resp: -27.5,inHg
